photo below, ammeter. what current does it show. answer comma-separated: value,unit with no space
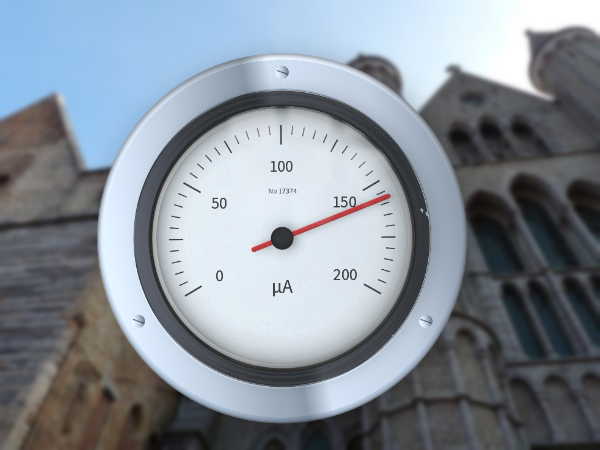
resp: 157.5,µA
